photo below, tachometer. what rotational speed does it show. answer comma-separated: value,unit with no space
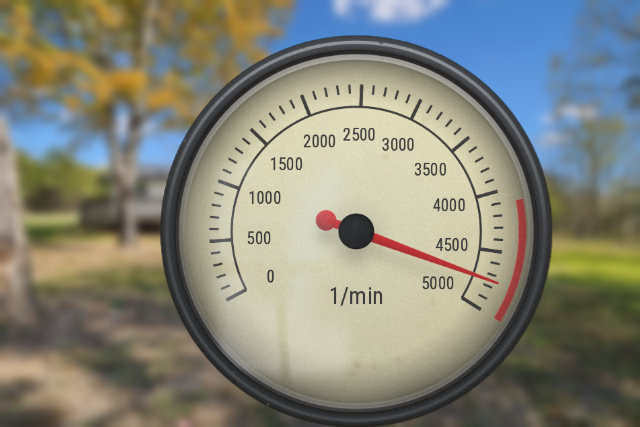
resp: 4750,rpm
